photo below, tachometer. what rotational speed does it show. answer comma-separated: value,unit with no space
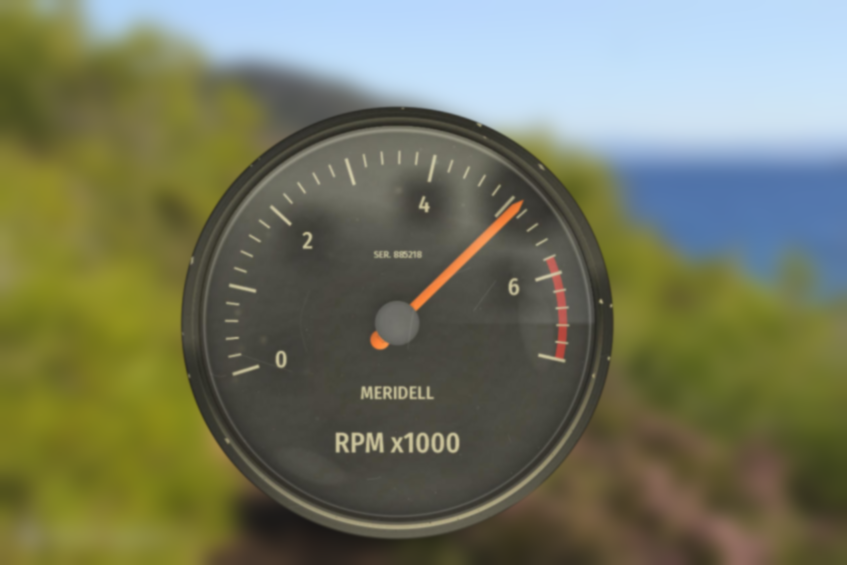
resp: 5100,rpm
